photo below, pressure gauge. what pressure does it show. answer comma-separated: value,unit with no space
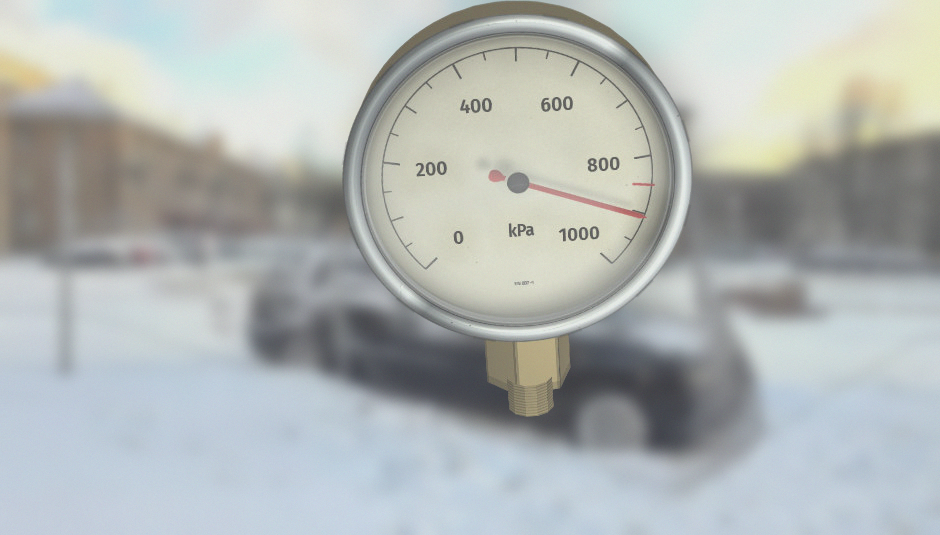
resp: 900,kPa
